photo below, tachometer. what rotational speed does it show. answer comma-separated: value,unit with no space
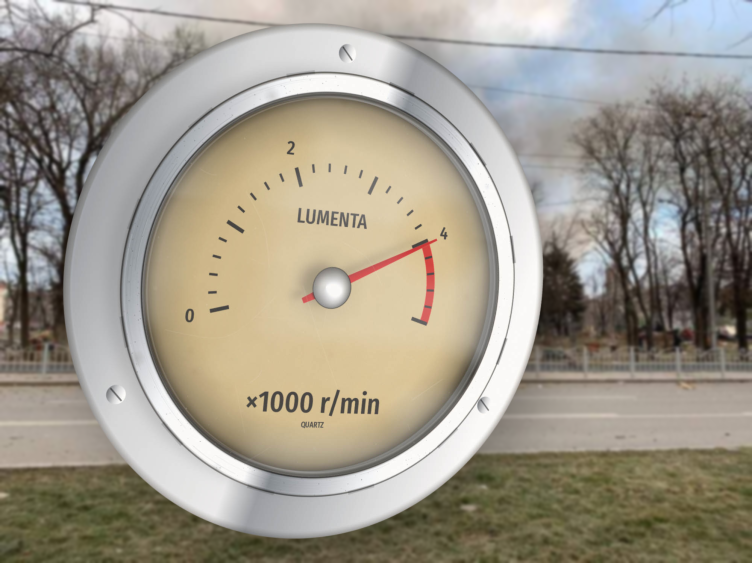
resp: 4000,rpm
